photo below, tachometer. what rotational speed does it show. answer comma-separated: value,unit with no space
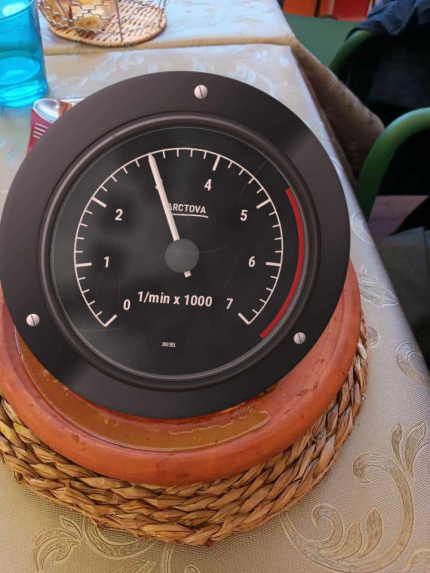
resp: 3000,rpm
